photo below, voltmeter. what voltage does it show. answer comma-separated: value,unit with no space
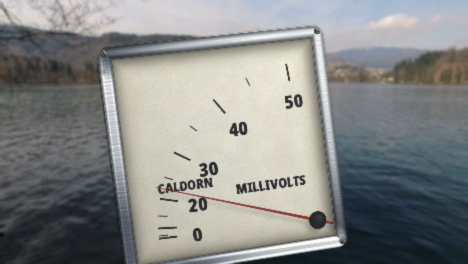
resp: 22.5,mV
